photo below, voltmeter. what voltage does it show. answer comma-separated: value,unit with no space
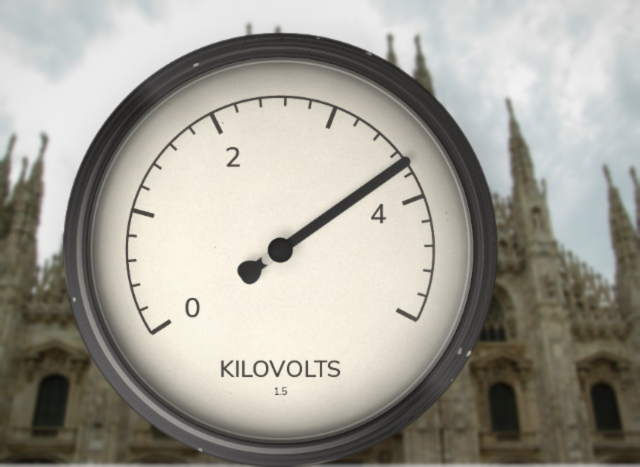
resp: 3.7,kV
